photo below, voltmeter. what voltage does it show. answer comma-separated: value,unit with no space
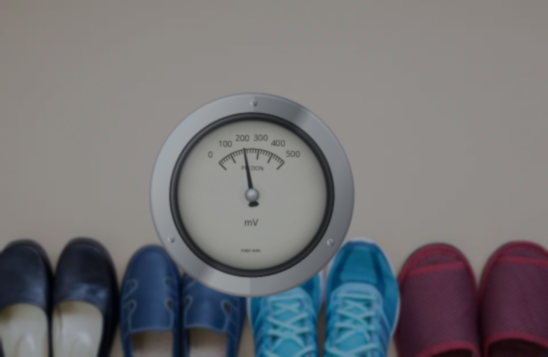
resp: 200,mV
